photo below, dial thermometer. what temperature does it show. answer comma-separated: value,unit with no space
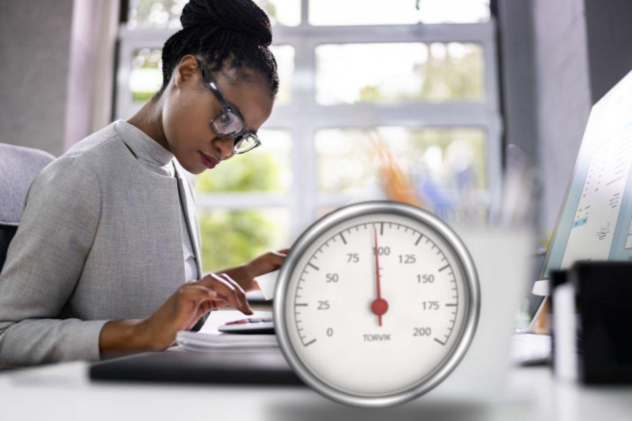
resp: 95,°C
